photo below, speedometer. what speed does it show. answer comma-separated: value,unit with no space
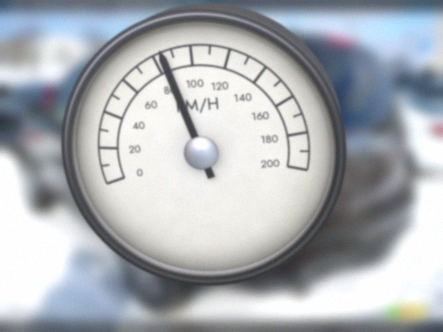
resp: 85,km/h
